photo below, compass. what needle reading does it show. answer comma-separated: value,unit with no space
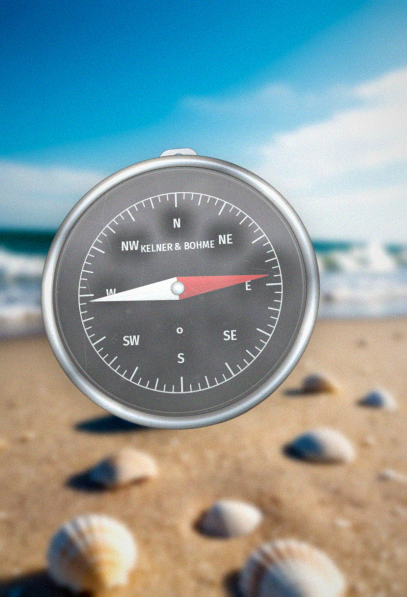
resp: 85,°
